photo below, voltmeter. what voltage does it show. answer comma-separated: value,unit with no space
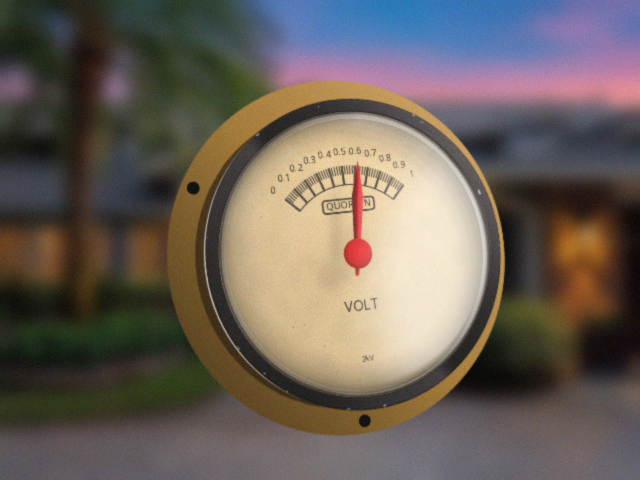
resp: 0.6,V
